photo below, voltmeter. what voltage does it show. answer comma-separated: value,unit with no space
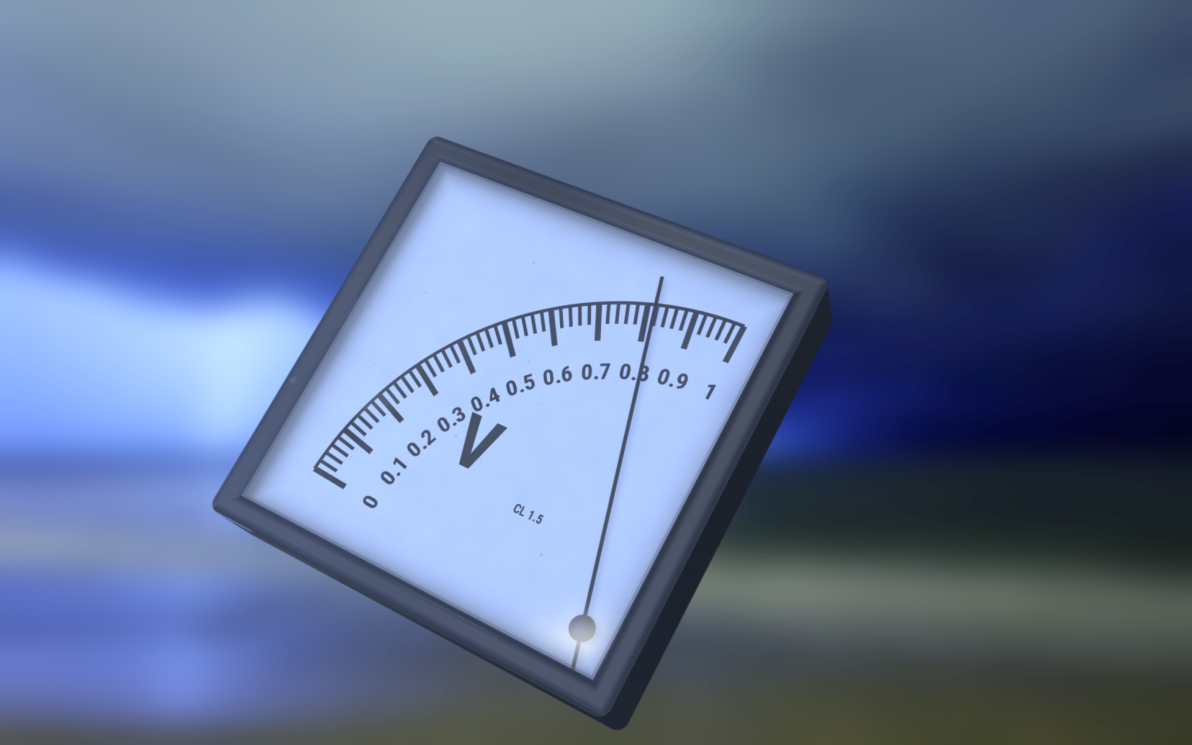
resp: 0.82,V
